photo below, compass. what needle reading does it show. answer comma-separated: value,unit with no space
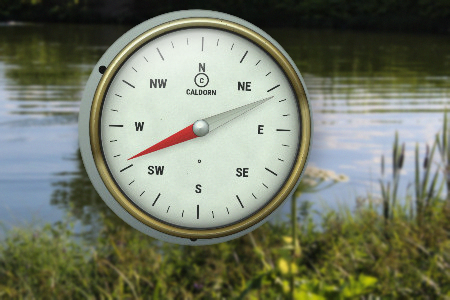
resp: 245,°
